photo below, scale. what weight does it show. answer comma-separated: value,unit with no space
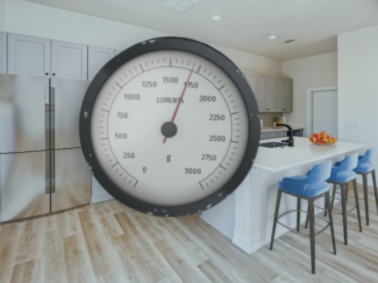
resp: 1700,g
